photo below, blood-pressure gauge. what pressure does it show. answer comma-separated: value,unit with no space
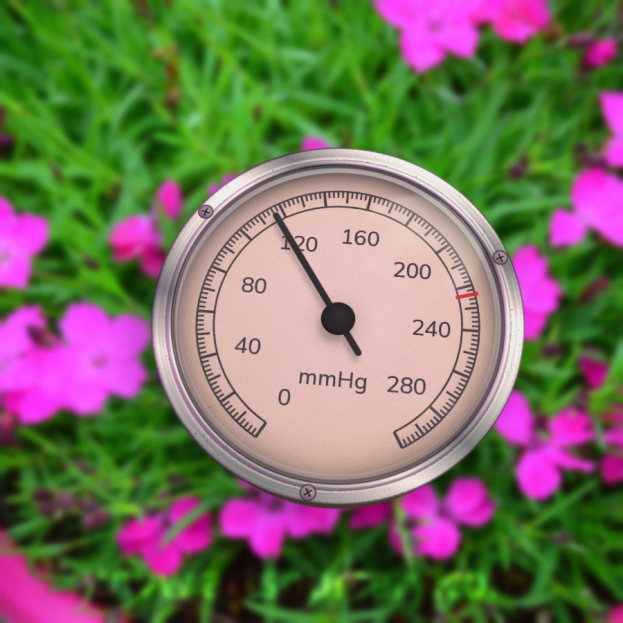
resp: 116,mmHg
